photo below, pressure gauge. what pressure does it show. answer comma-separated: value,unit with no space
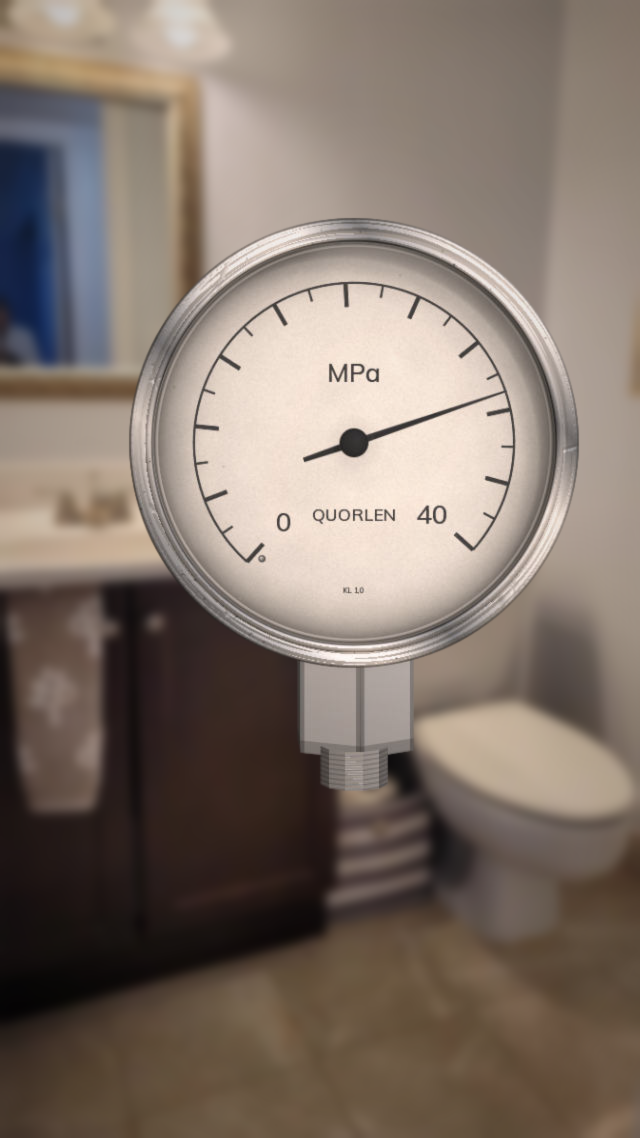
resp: 31,MPa
